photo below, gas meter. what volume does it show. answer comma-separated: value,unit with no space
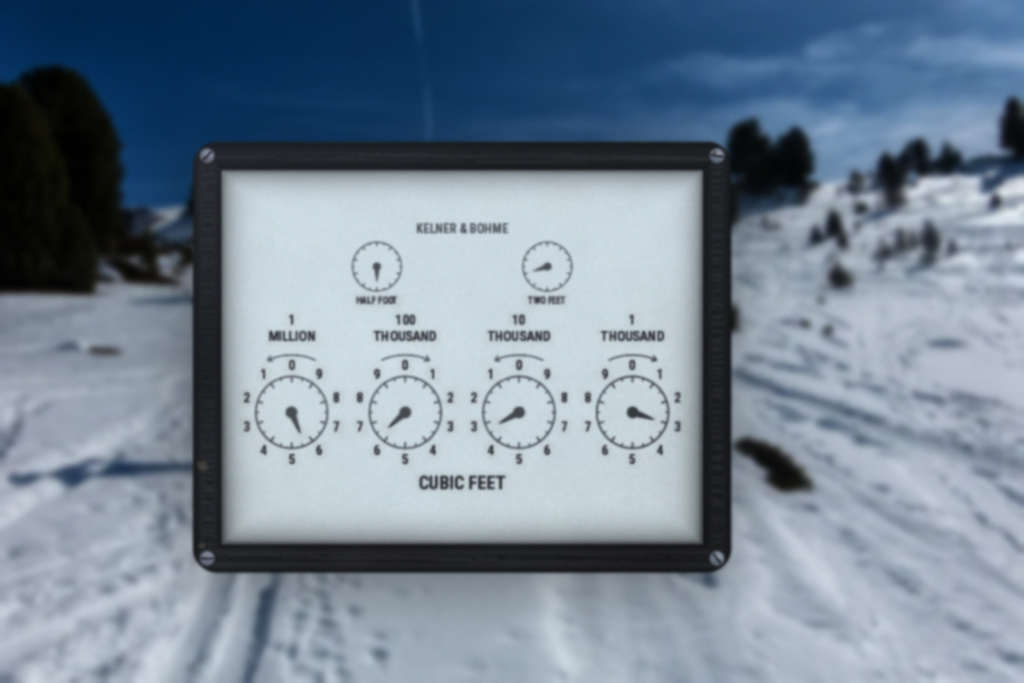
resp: 563300,ft³
